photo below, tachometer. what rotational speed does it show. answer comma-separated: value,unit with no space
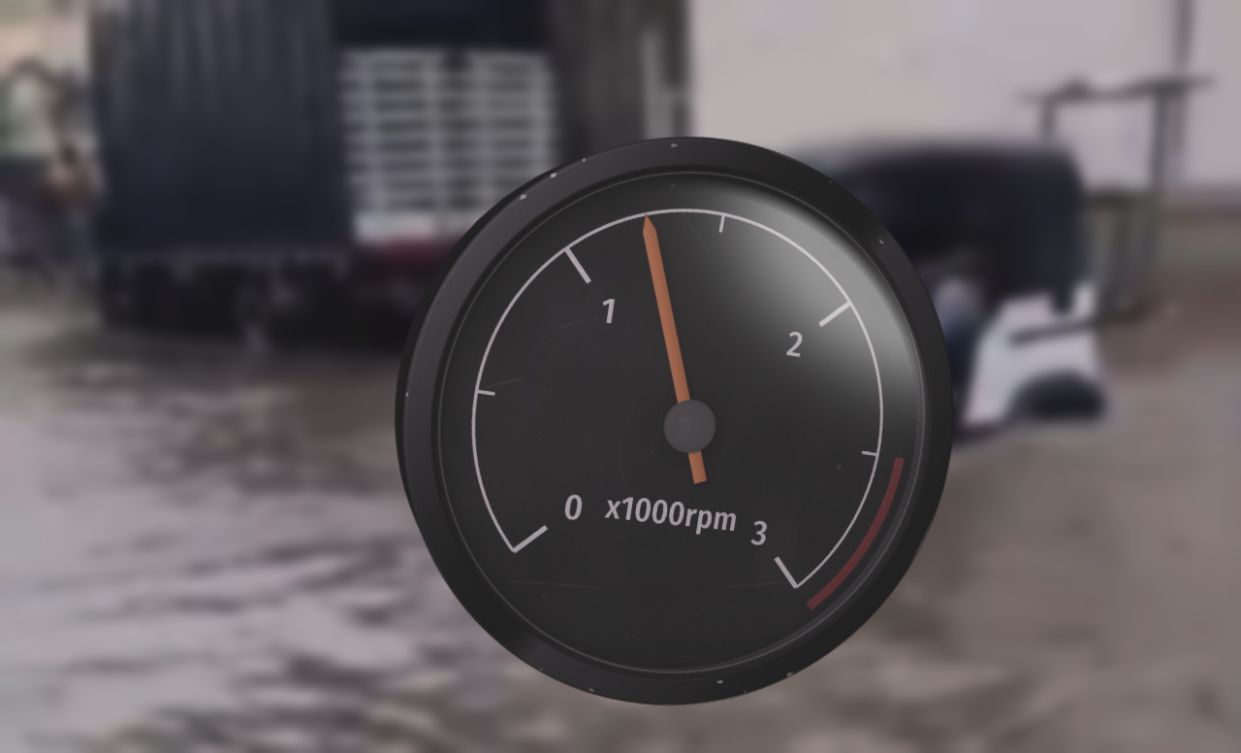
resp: 1250,rpm
